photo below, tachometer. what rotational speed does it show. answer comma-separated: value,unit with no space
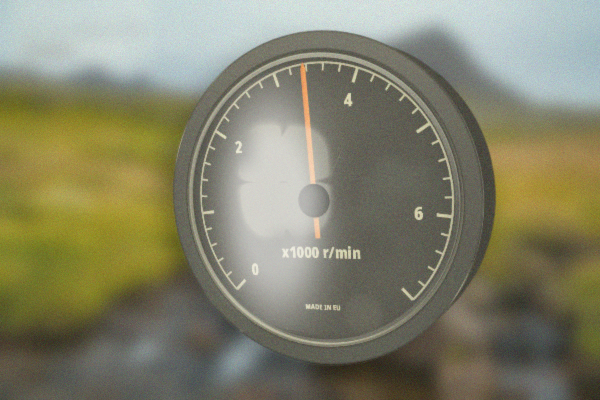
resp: 3400,rpm
